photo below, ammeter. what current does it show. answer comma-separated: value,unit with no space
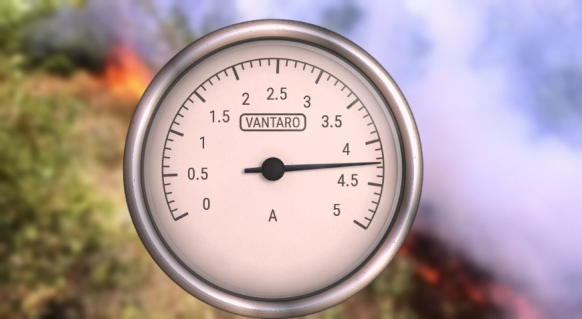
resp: 4.25,A
